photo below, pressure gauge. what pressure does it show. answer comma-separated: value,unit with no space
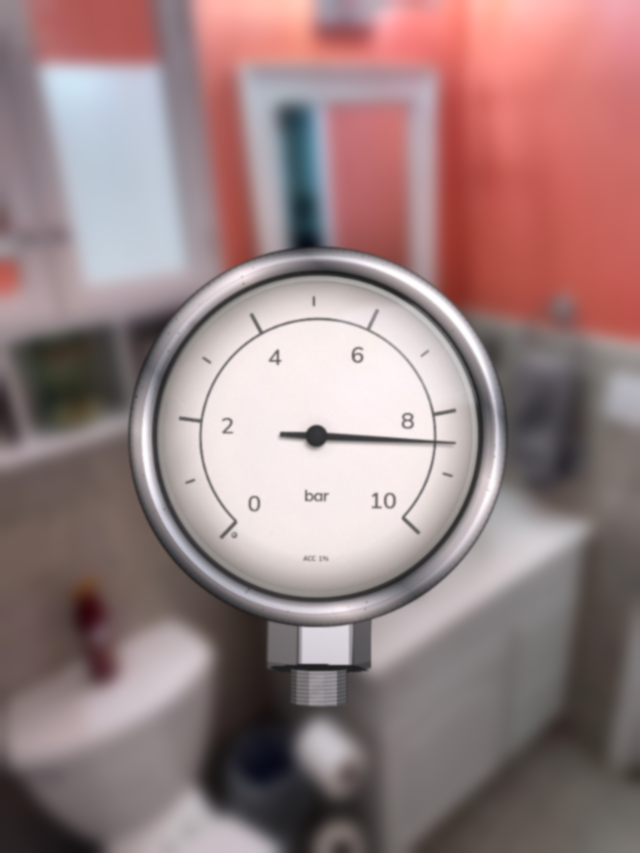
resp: 8.5,bar
